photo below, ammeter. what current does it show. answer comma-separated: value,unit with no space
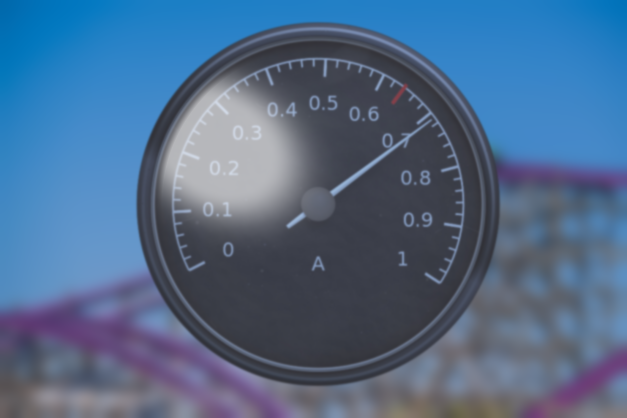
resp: 0.71,A
